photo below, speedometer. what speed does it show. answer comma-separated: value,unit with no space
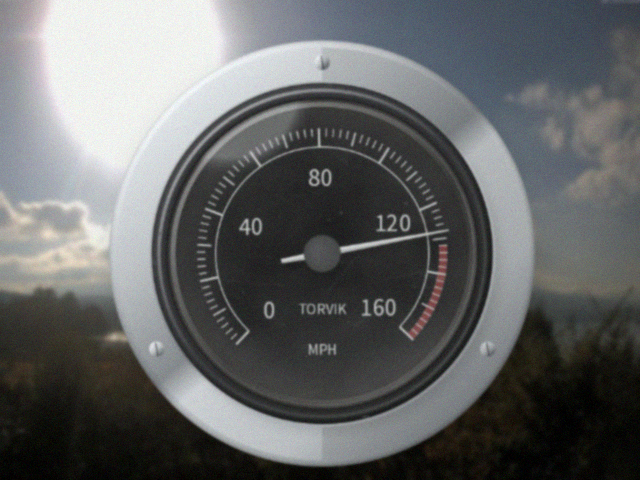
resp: 128,mph
